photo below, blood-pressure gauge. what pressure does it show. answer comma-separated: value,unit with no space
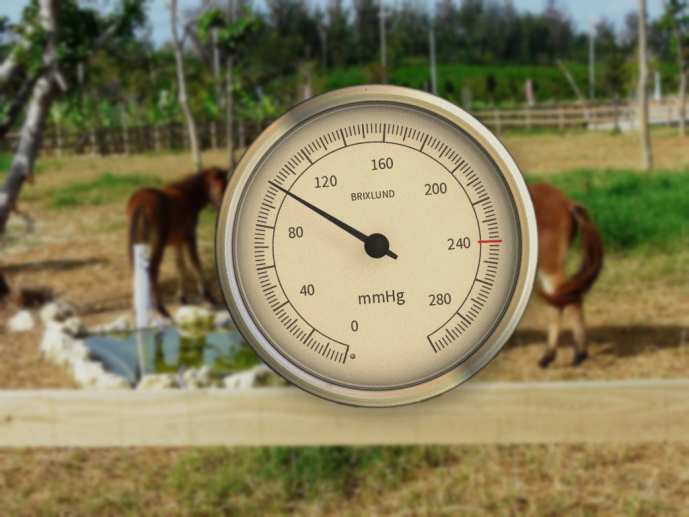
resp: 100,mmHg
